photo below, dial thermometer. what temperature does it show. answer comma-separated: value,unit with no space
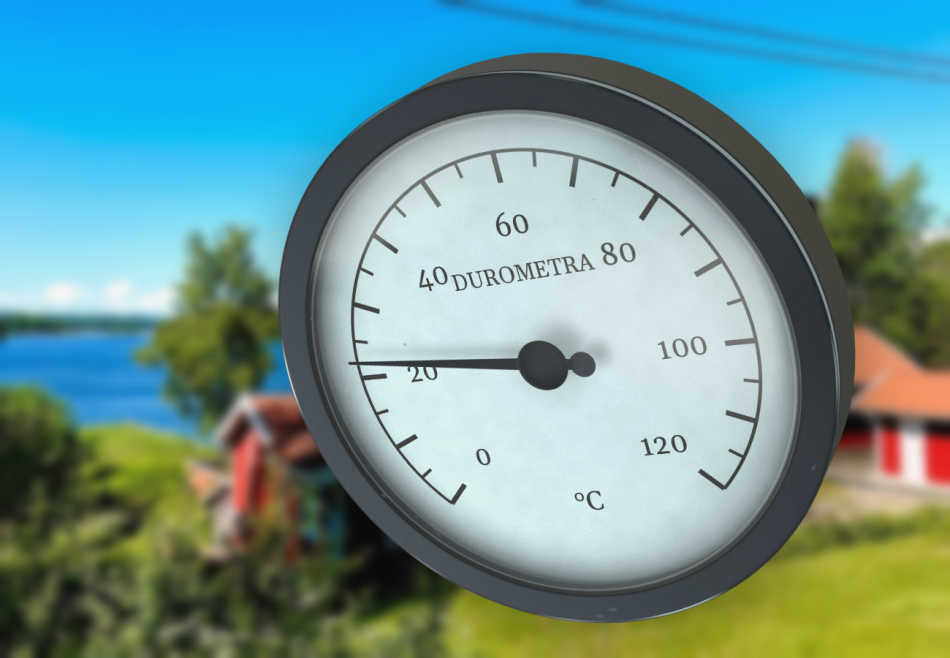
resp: 22.5,°C
